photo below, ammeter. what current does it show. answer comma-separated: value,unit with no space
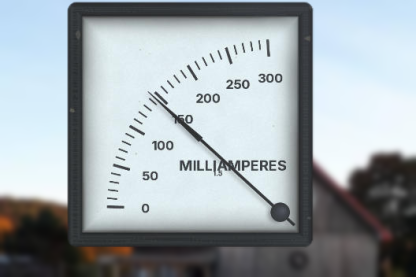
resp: 145,mA
